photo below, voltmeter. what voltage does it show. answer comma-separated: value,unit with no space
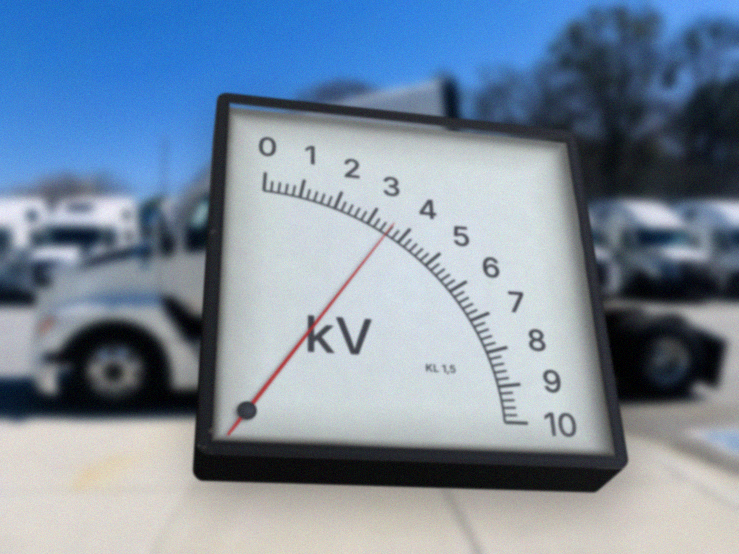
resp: 3.6,kV
